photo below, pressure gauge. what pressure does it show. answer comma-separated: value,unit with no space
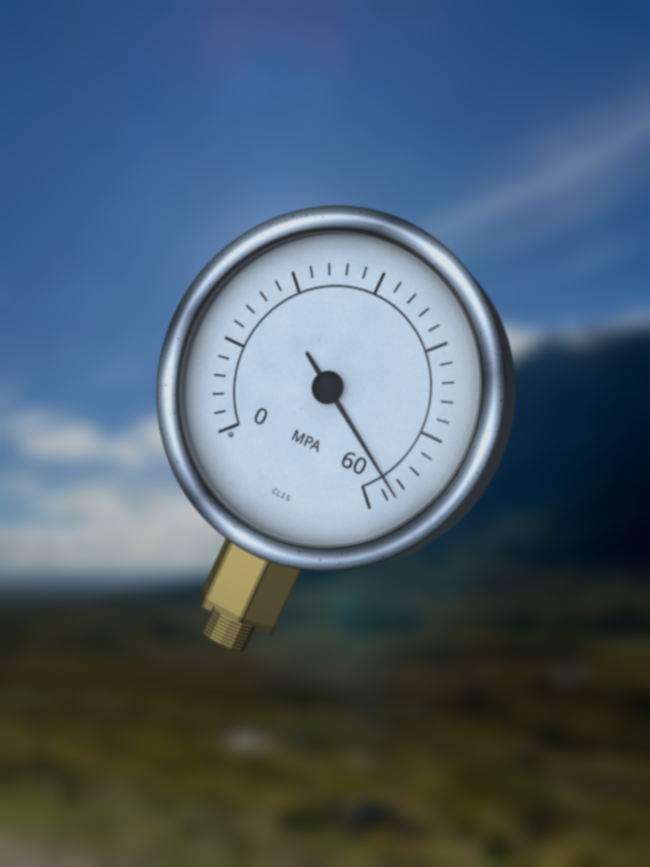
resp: 57,MPa
